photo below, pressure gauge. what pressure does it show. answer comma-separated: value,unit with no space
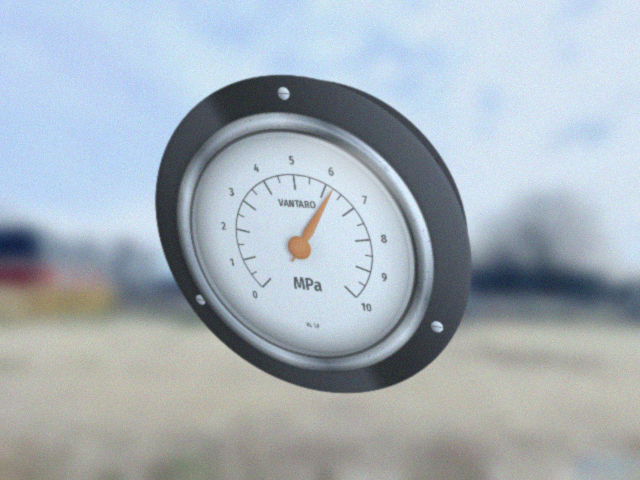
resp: 6.25,MPa
